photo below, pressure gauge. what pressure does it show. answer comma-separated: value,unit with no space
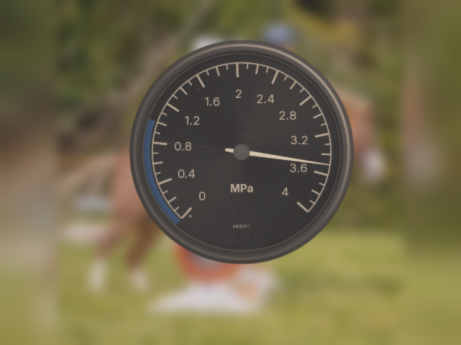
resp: 3.5,MPa
